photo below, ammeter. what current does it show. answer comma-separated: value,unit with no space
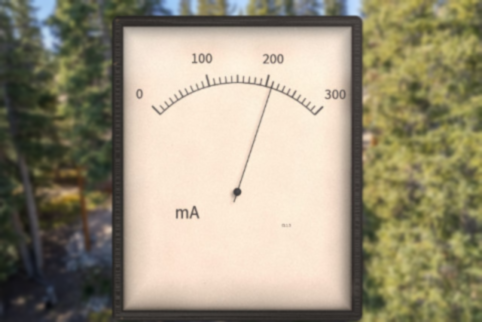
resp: 210,mA
